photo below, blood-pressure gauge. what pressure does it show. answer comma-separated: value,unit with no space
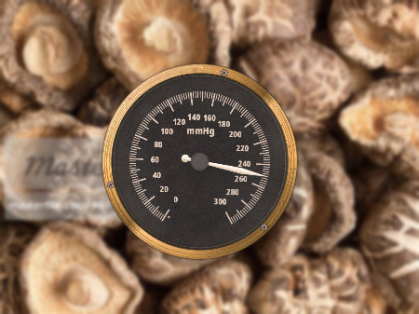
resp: 250,mmHg
